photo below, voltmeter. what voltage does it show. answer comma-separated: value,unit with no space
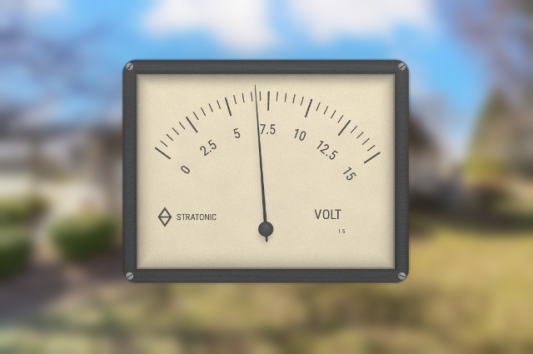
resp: 6.75,V
